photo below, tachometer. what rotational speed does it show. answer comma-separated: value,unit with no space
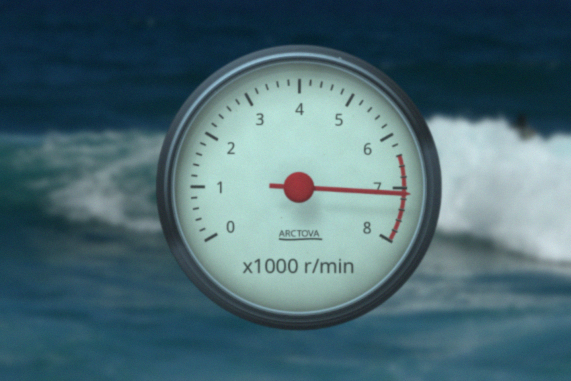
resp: 7100,rpm
